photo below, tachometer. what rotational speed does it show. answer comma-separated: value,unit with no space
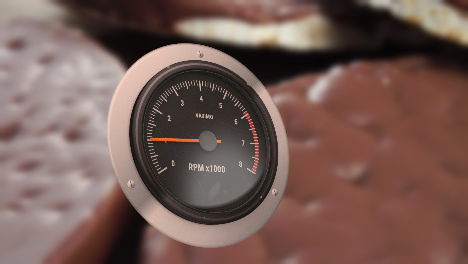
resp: 1000,rpm
